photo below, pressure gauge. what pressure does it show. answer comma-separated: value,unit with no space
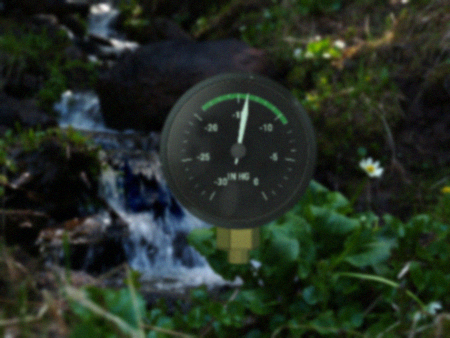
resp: -14,inHg
